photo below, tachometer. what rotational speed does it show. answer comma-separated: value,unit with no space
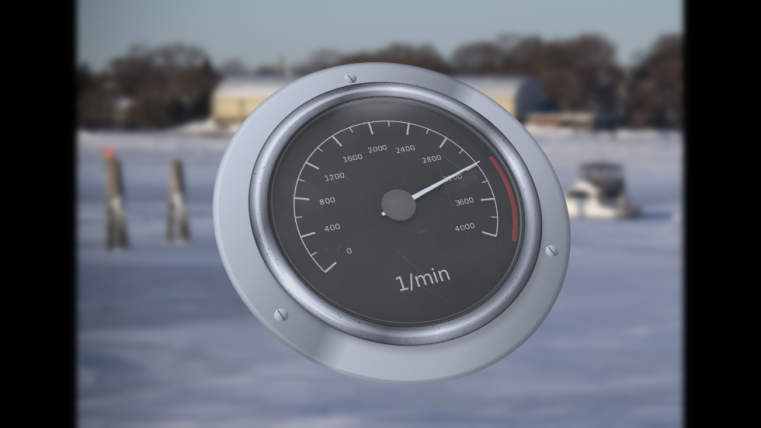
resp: 3200,rpm
